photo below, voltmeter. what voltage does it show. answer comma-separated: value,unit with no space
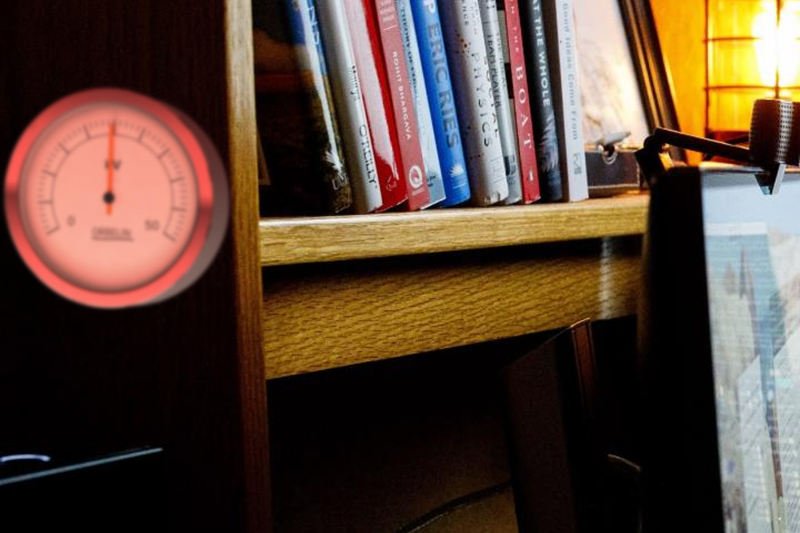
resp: 25,kV
